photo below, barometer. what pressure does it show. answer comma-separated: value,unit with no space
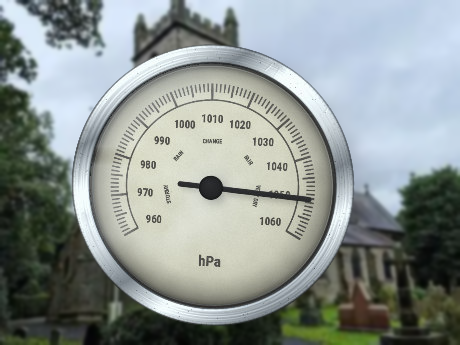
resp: 1050,hPa
